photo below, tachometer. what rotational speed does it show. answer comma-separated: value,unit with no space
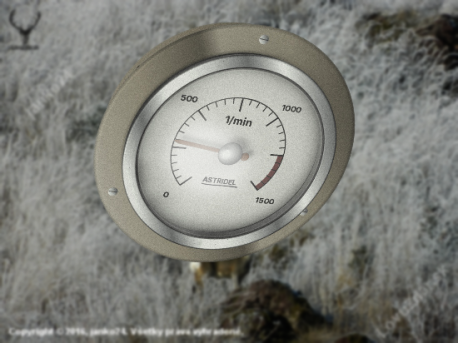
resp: 300,rpm
